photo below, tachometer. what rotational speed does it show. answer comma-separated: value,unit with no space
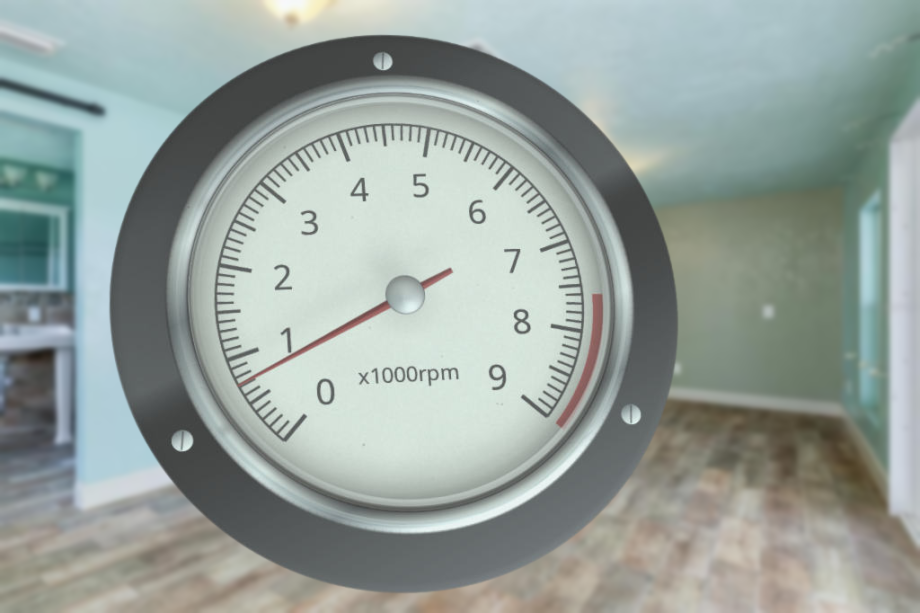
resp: 700,rpm
